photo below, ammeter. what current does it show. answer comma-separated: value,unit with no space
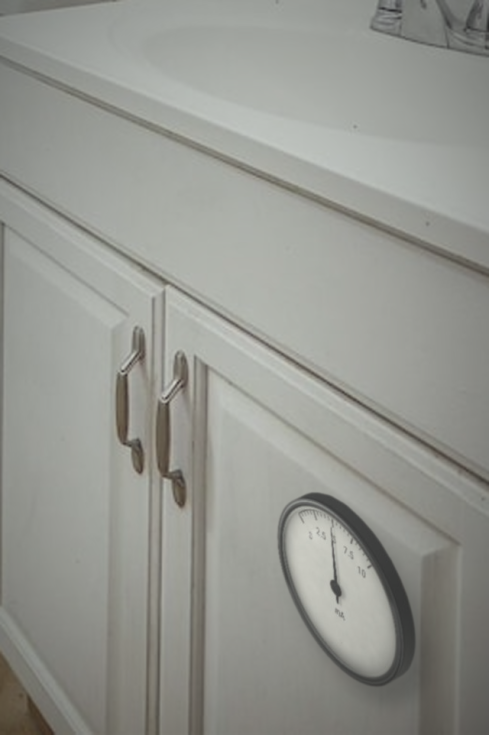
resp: 5,mA
